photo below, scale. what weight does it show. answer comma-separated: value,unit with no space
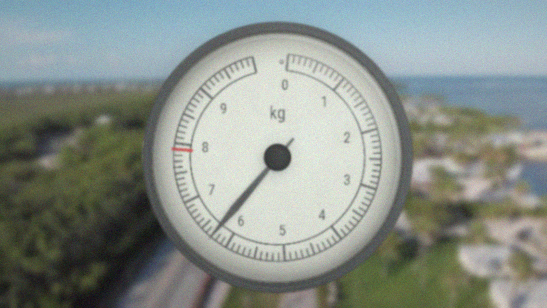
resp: 6.3,kg
